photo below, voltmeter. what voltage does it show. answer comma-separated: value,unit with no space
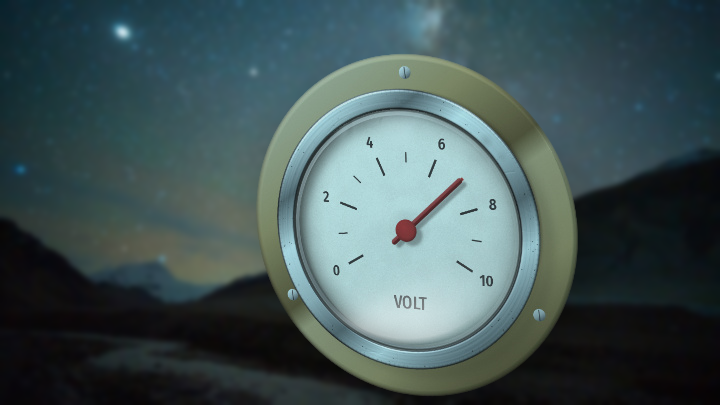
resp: 7,V
